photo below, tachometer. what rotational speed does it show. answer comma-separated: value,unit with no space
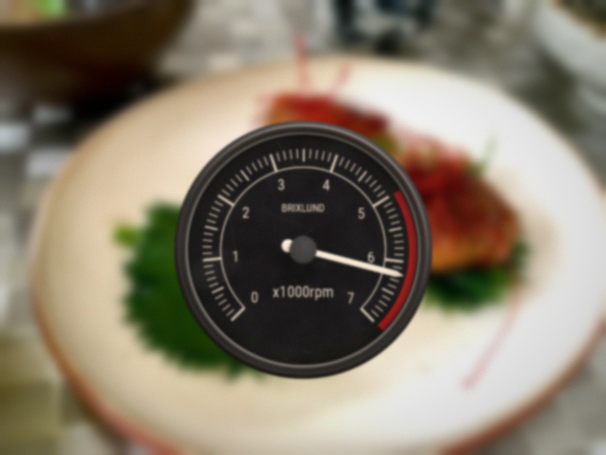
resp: 6200,rpm
